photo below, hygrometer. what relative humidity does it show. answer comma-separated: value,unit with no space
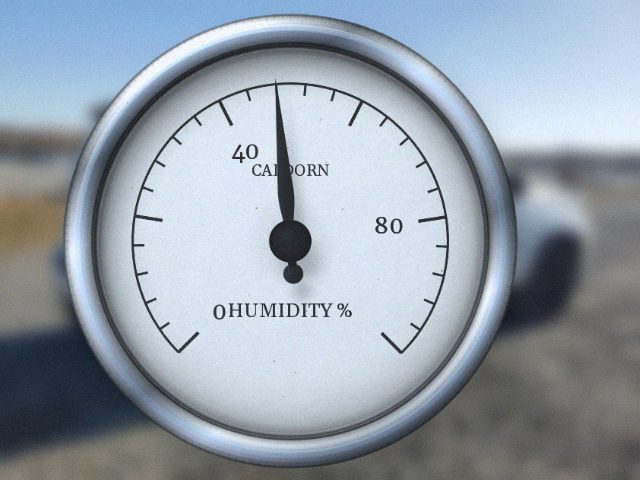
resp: 48,%
